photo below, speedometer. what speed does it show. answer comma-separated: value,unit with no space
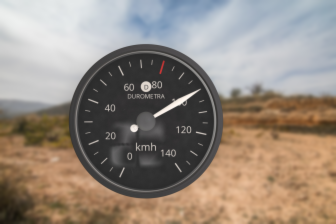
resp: 100,km/h
